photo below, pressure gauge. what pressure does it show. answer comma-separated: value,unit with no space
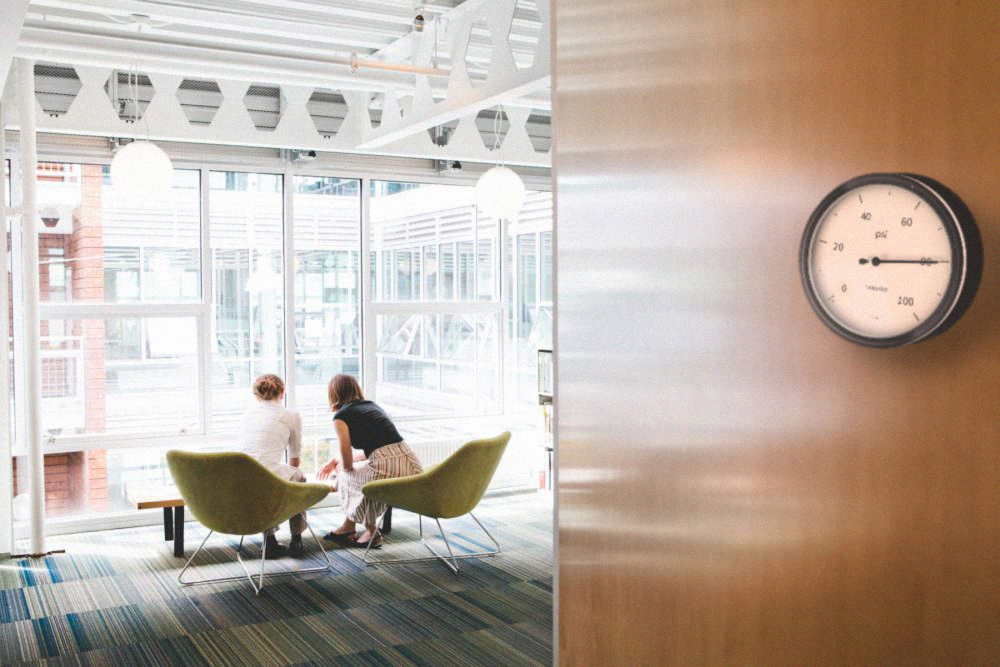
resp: 80,psi
